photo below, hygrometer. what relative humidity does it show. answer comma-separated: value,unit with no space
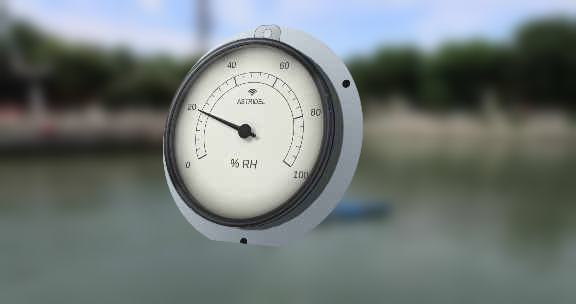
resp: 20,%
